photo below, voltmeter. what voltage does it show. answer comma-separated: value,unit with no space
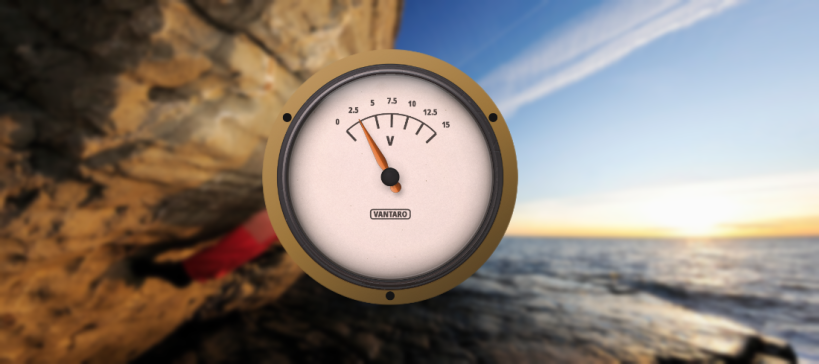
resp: 2.5,V
